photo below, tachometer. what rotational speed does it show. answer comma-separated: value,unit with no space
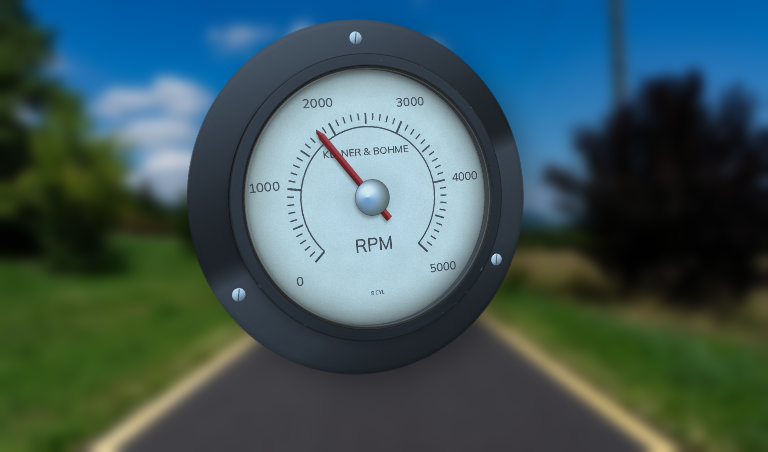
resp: 1800,rpm
